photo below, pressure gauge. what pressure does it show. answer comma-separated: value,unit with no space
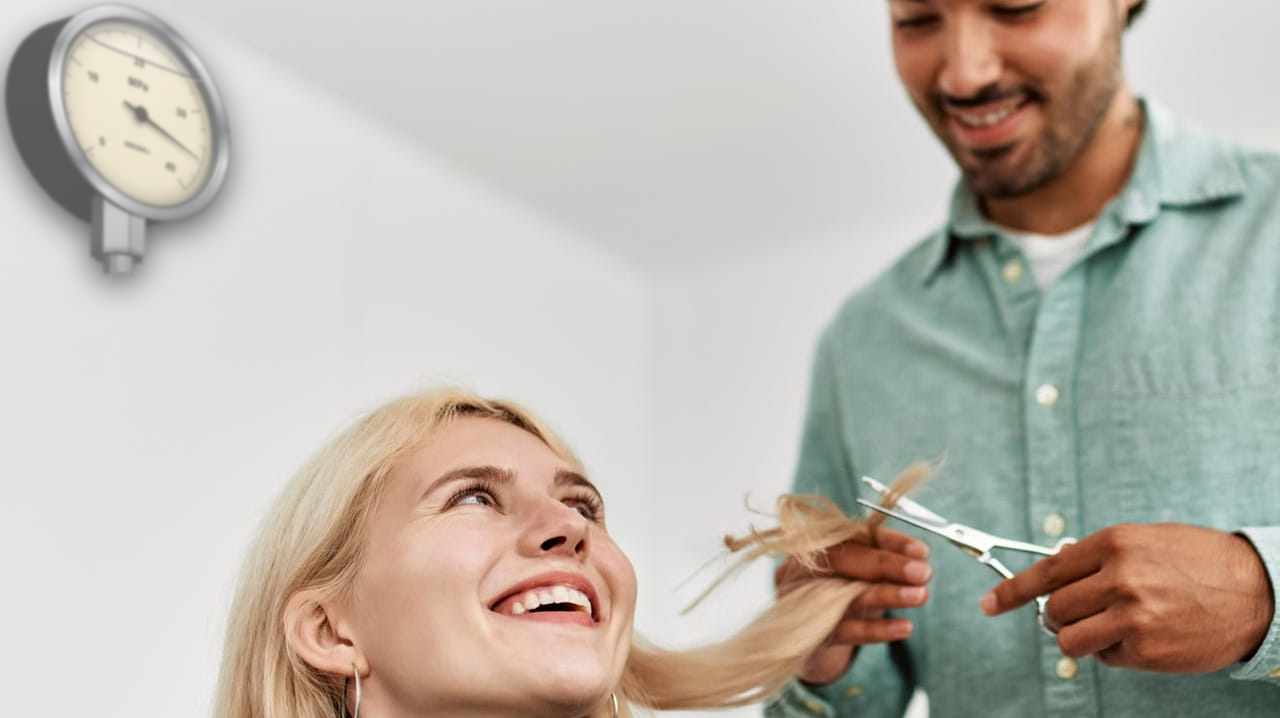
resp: 36,MPa
